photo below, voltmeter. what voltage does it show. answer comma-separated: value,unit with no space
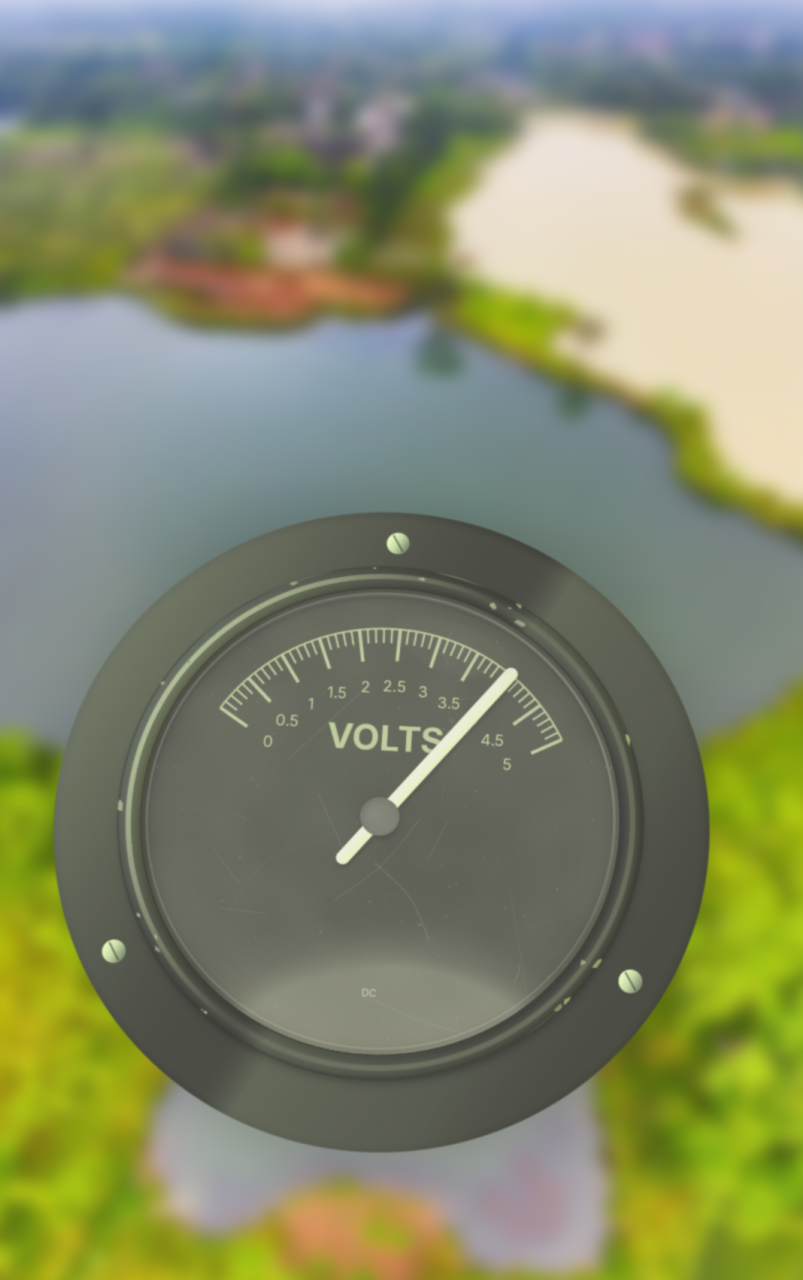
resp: 4,V
